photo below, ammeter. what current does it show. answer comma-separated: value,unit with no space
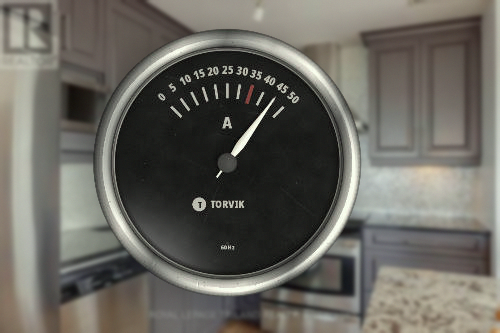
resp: 45,A
